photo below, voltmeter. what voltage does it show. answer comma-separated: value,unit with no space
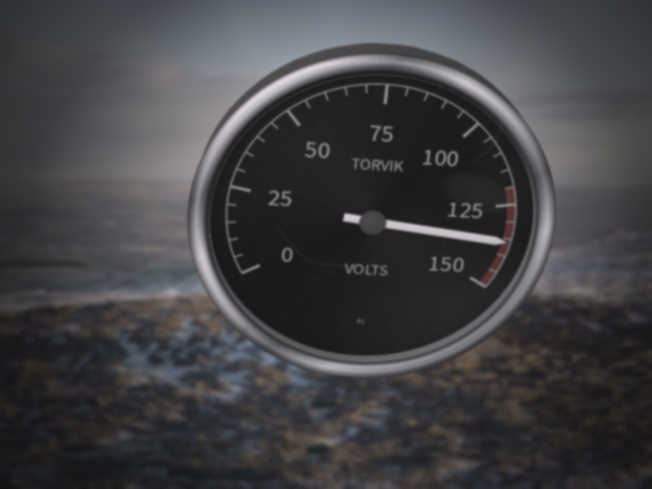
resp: 135,V
